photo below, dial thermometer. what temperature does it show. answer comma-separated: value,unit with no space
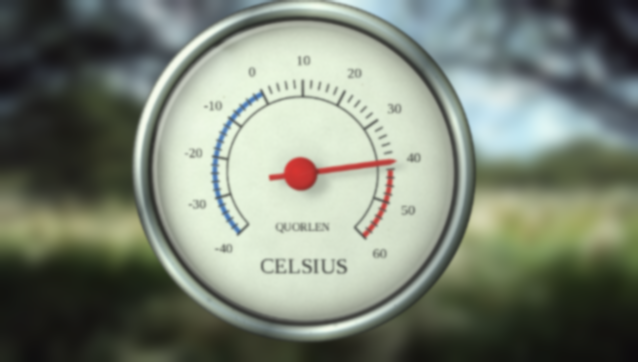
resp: 40,°C
